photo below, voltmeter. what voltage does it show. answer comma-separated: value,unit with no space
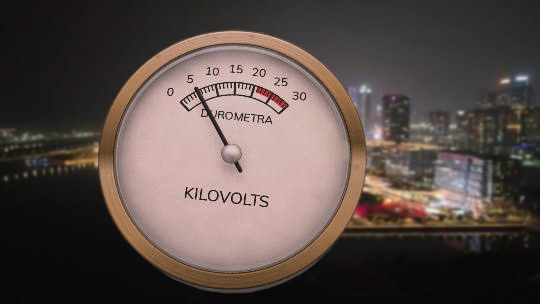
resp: 5,kV
